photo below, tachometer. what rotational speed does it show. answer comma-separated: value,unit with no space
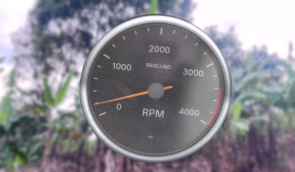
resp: 200,rpm
